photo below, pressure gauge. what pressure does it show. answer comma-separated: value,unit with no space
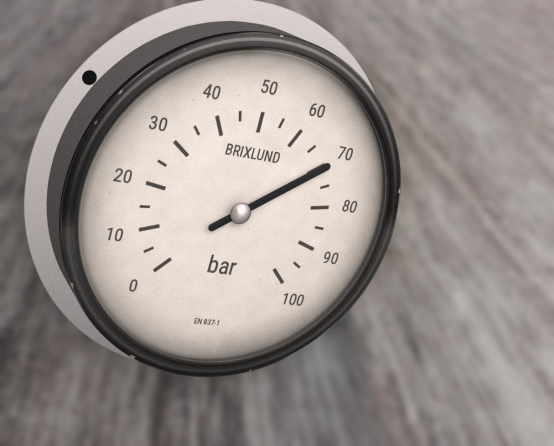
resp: 70,bar
